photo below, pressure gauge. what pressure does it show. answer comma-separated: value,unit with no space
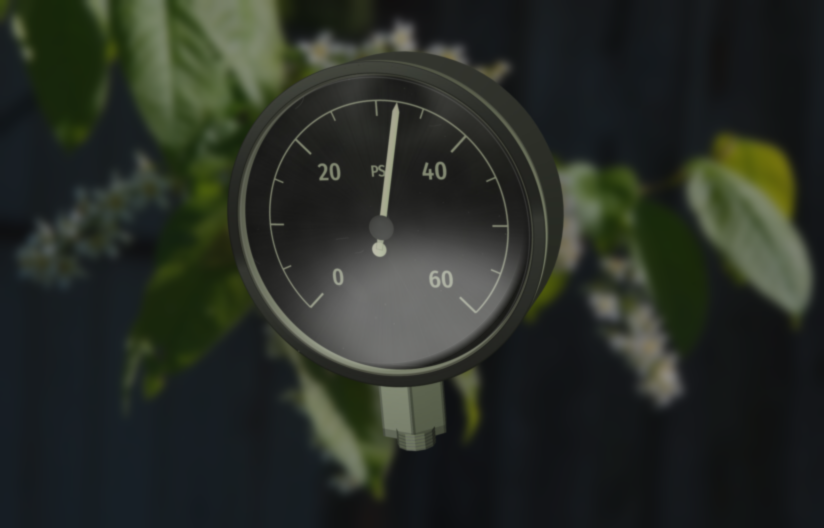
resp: 32.5,psi
